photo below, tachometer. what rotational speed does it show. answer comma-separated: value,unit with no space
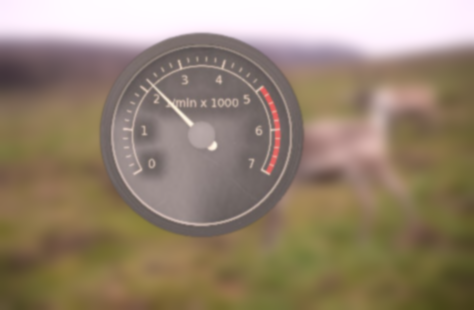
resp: 2200,rpm
